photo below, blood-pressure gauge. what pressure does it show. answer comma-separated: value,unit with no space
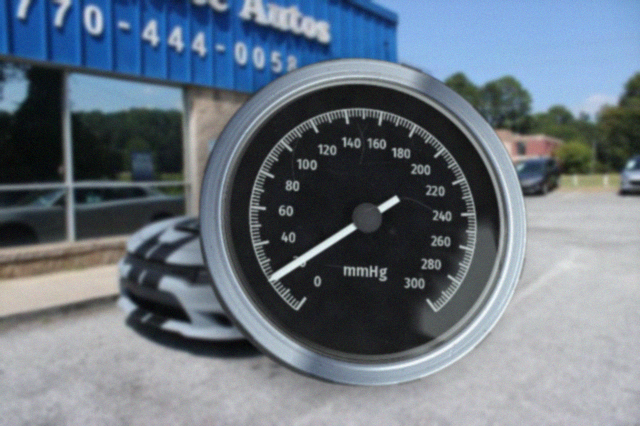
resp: 20,mmHg
